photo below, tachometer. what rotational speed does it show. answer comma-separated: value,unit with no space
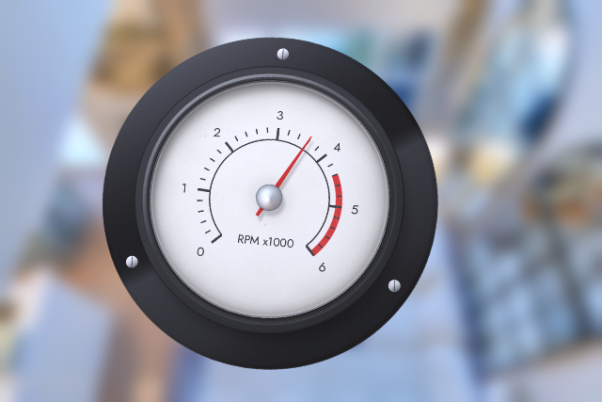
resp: 3600,rpm
